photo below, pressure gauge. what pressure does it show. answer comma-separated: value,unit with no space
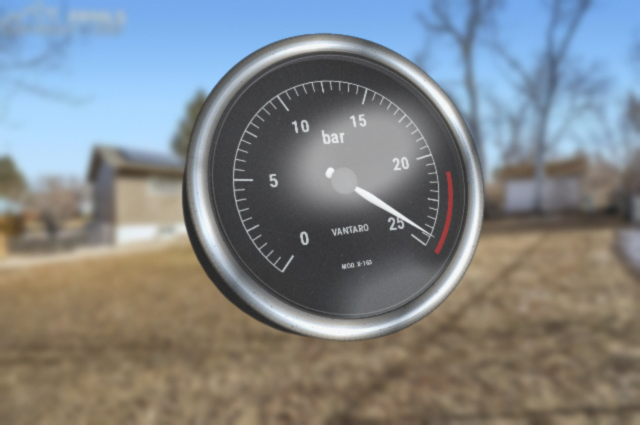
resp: 24.5,bar
